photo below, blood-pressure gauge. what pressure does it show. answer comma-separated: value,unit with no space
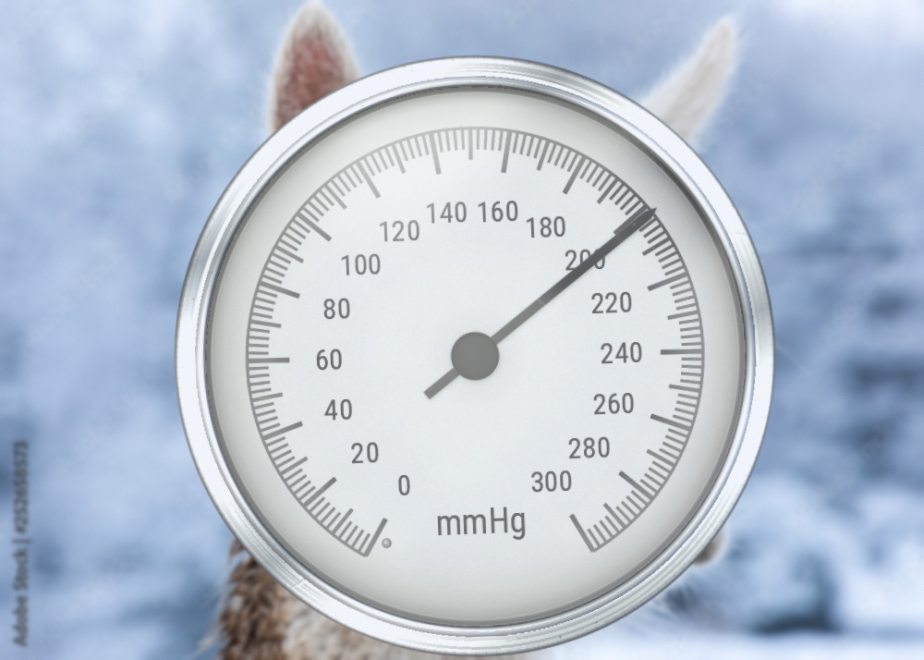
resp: 202,mmHg
